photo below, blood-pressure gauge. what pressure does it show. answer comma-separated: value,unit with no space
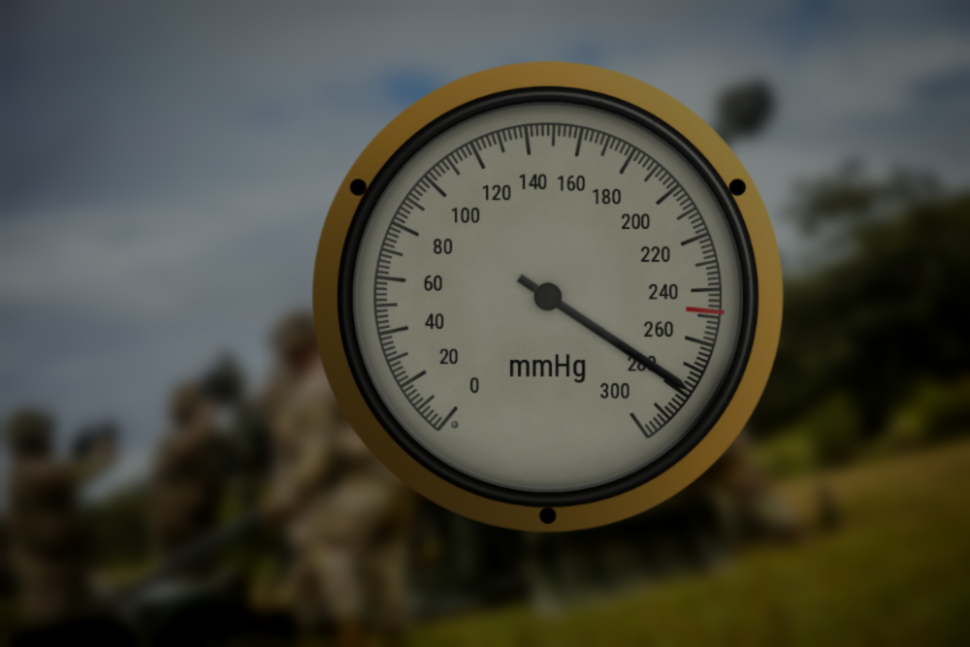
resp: 278,mmHg
